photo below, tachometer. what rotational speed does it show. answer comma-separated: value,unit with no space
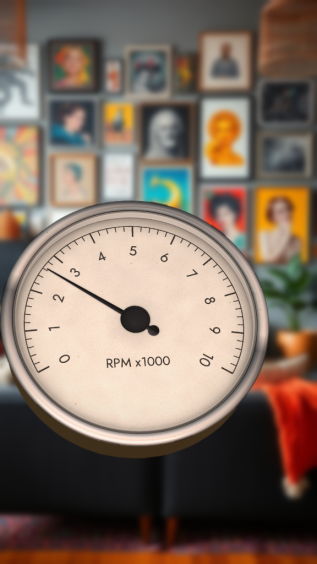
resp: 2600,rpm
